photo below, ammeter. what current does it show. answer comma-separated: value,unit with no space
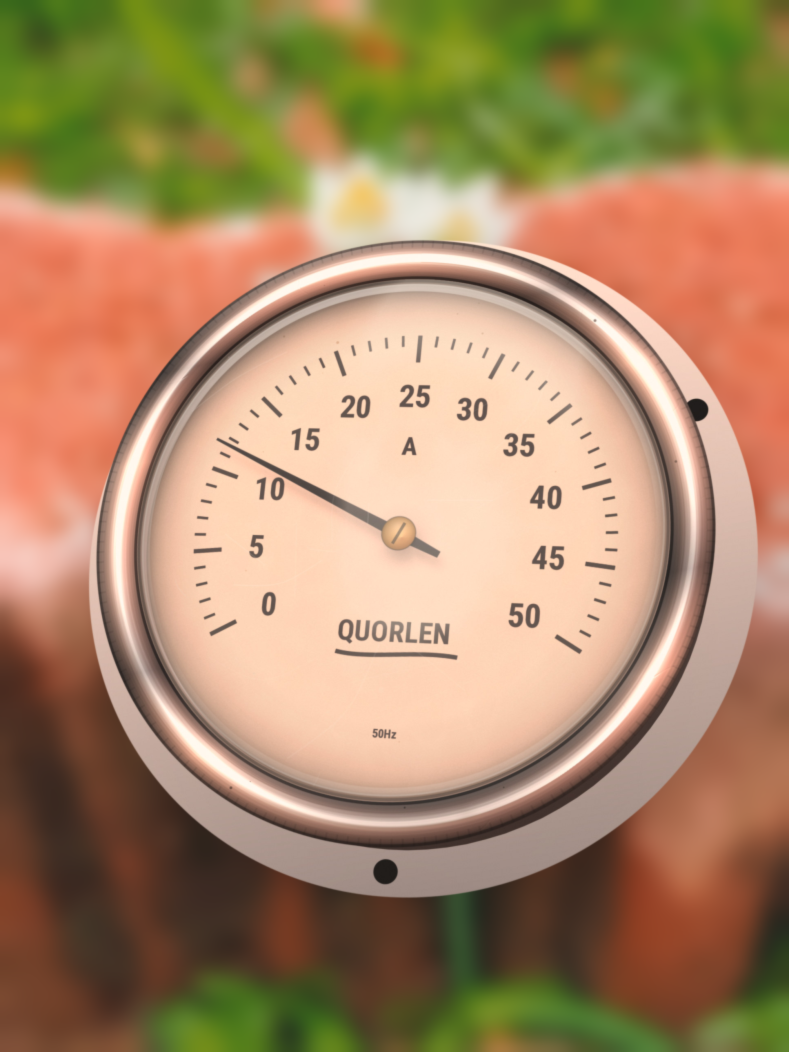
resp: 11.5,A
